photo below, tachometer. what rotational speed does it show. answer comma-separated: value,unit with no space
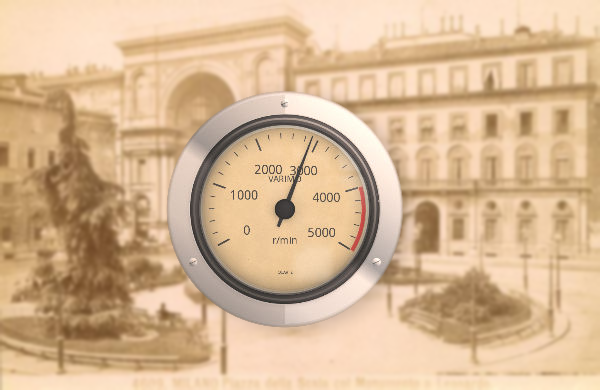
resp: 2900,rpm
